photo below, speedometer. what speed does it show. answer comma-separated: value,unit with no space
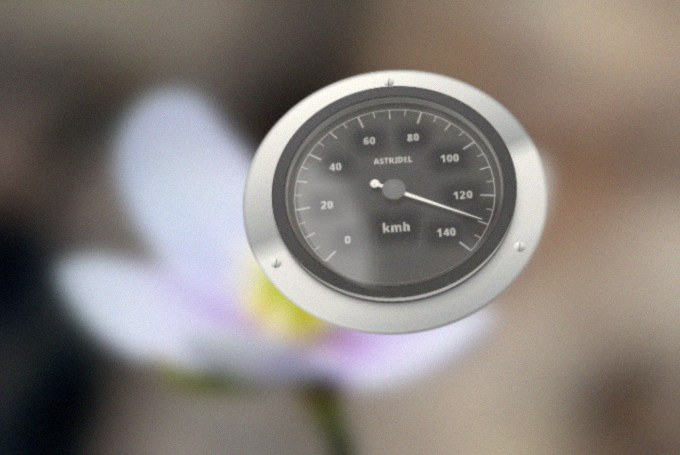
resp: 130,km/h
